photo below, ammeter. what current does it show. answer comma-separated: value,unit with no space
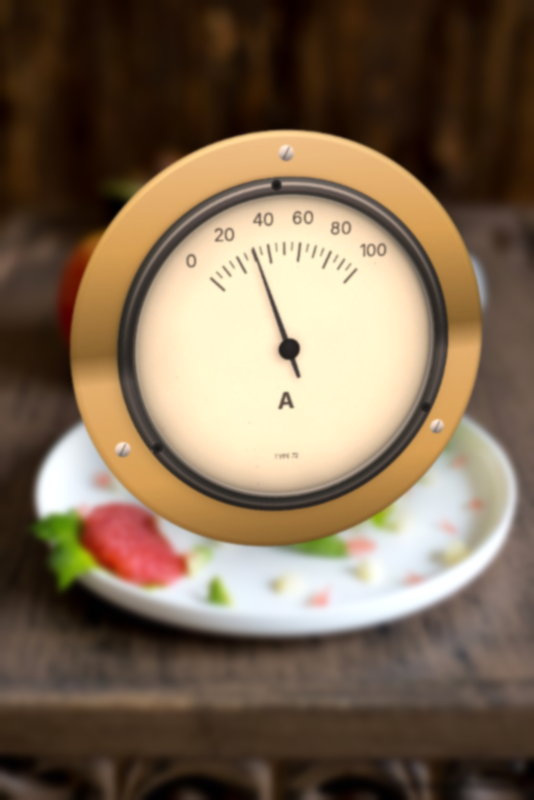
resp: 30,A
